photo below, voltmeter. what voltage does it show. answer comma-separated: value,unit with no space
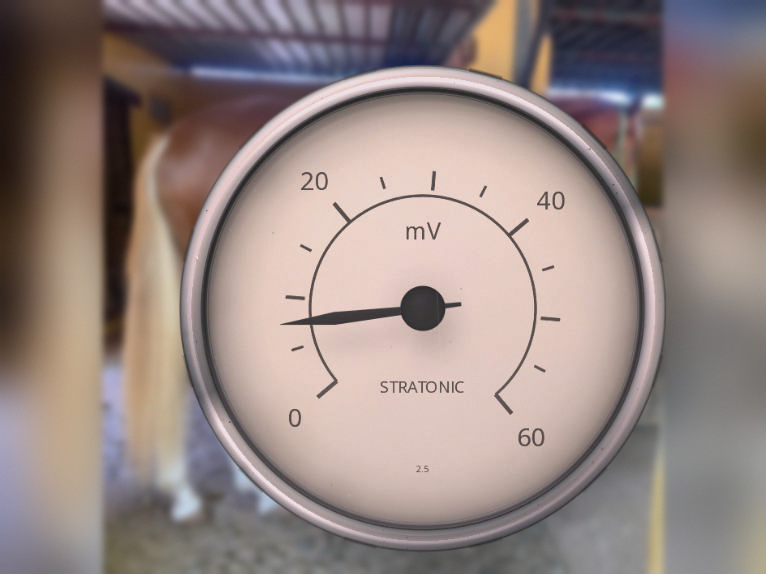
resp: 7.5,mV
